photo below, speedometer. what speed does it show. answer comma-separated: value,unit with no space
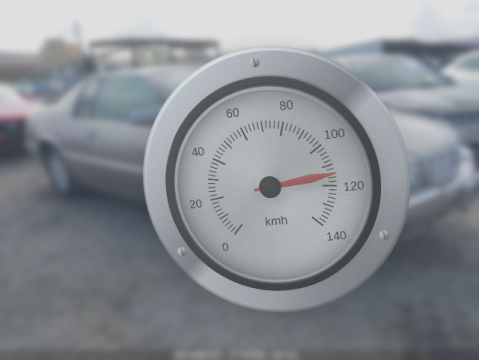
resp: 114,km/h
